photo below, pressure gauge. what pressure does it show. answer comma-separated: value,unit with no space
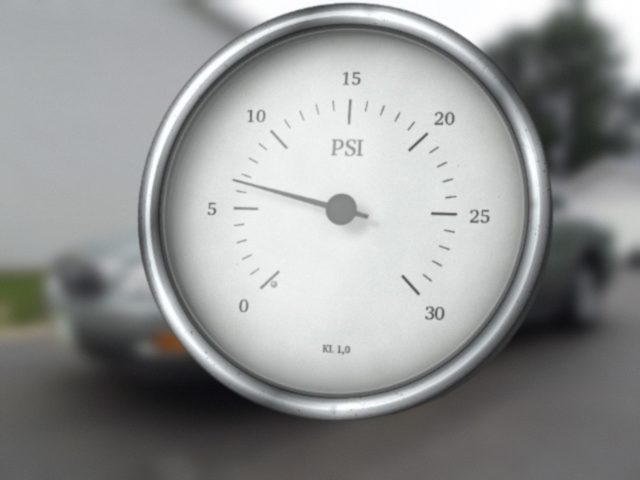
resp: 6.5,psi
